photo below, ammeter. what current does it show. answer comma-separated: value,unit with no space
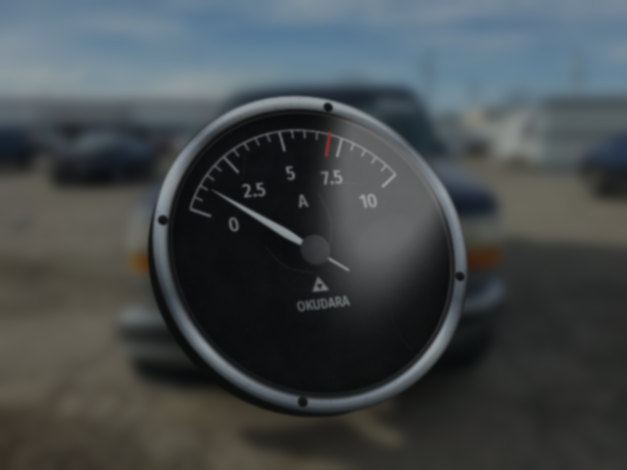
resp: 1,A
